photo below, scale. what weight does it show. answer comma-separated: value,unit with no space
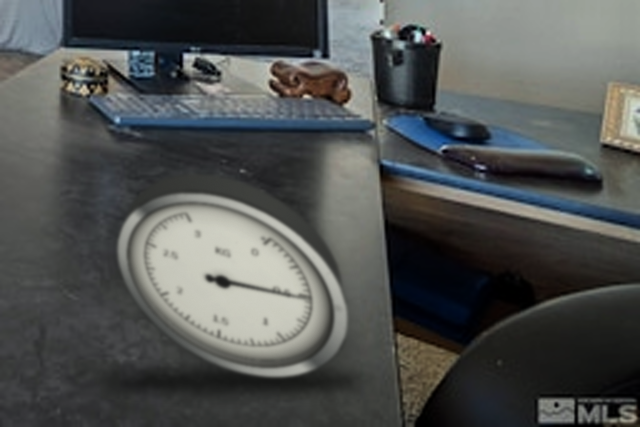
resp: 0.5,kg
